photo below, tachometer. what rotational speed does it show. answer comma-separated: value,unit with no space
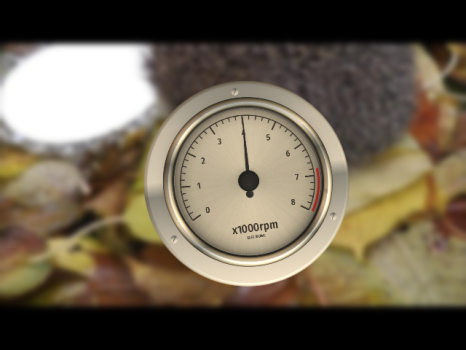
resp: 4000,rpm
